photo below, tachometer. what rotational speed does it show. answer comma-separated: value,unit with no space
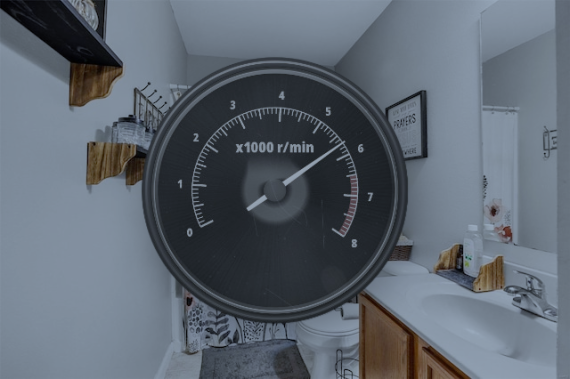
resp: 5700,rpm
